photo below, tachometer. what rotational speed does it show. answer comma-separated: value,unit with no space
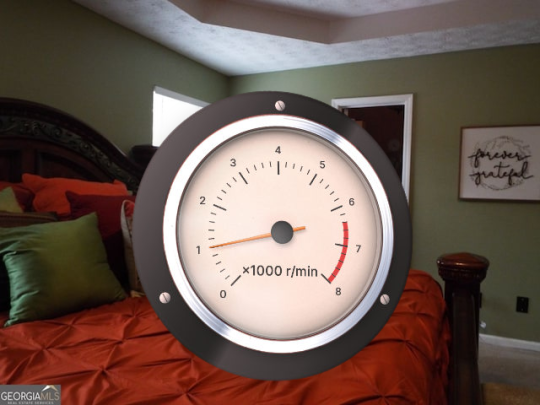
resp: 1000,rpm
